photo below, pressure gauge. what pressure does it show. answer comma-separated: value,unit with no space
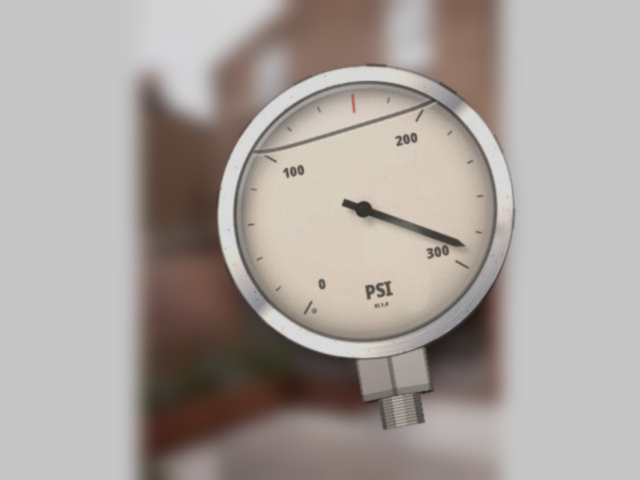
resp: 290,psi
